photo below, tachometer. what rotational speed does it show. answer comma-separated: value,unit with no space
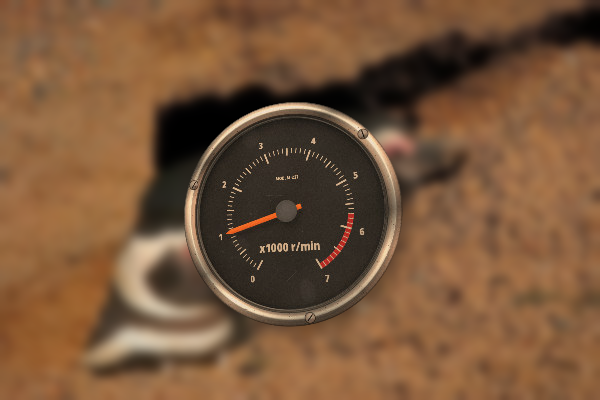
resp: 1000,rpm
